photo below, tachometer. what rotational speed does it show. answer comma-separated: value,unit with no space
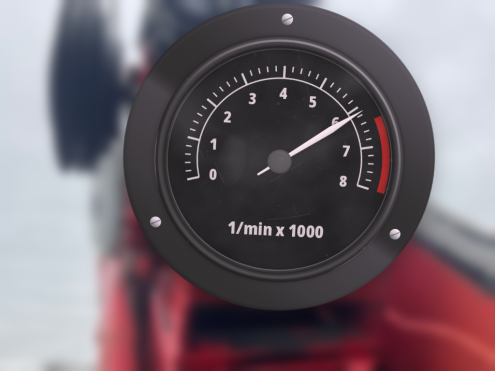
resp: 6100,rpm
